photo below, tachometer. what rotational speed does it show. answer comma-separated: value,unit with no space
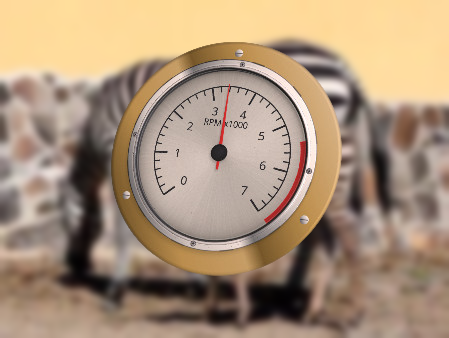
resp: 3400,rpm
